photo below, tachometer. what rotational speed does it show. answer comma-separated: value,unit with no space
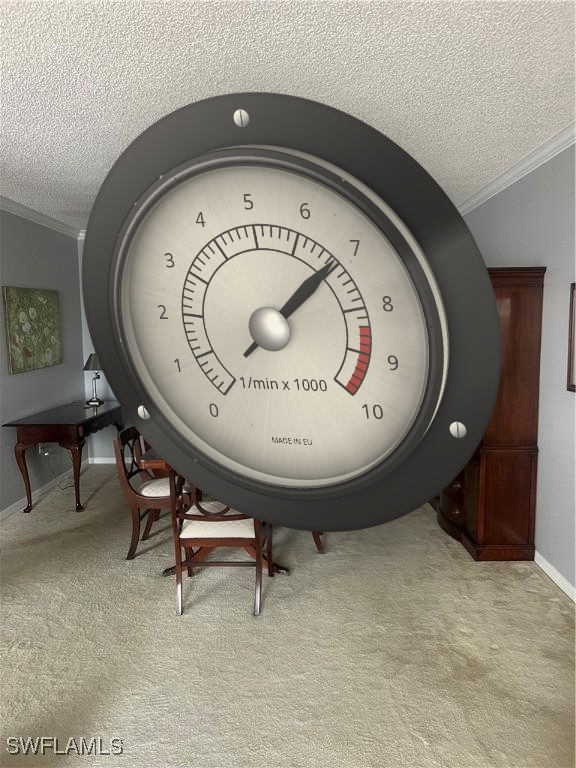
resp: 6900,rpm
